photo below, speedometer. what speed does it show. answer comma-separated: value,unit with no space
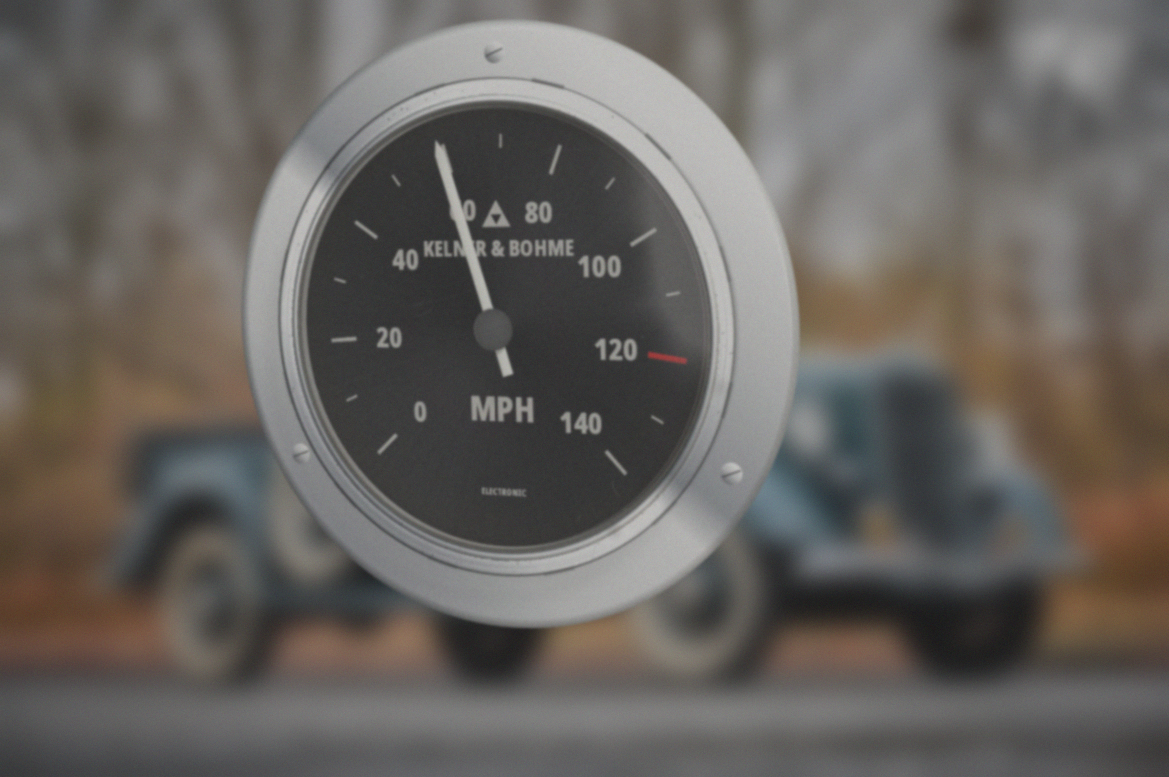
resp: 60,mph
